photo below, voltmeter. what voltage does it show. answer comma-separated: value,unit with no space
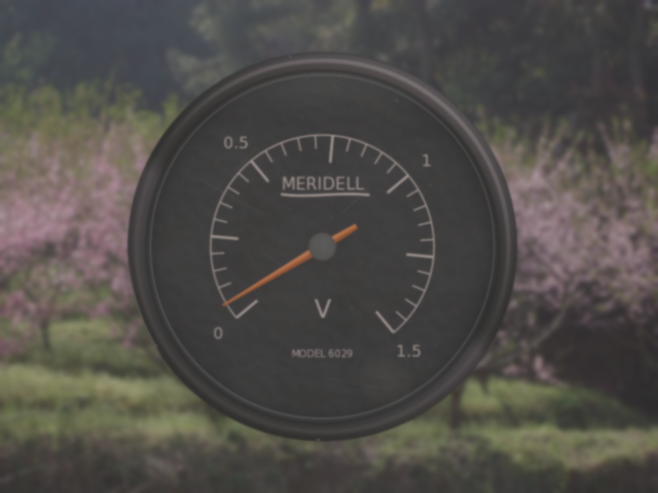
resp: 0.05,V
